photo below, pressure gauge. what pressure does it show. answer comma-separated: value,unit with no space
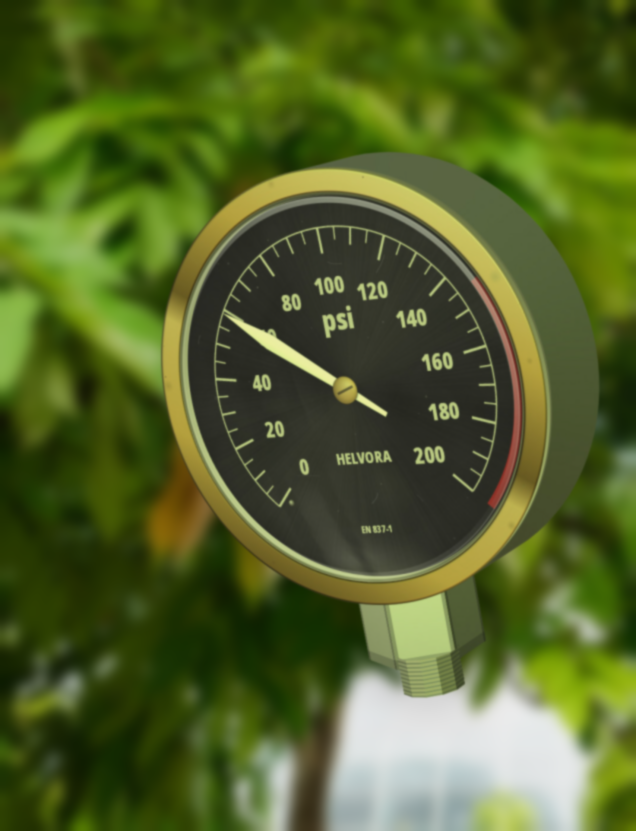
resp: 60,psi
